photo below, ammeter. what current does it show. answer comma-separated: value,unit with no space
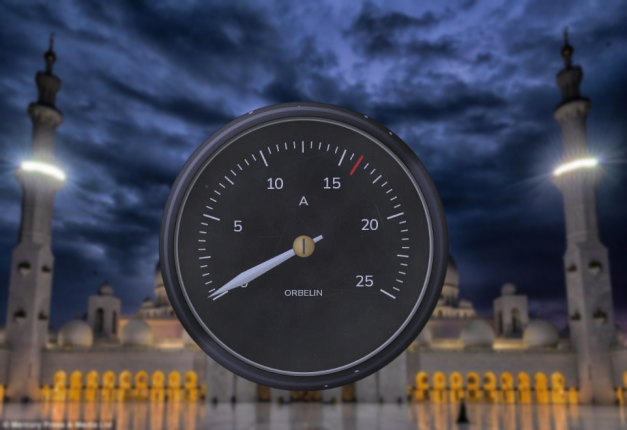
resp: 0.25,A
